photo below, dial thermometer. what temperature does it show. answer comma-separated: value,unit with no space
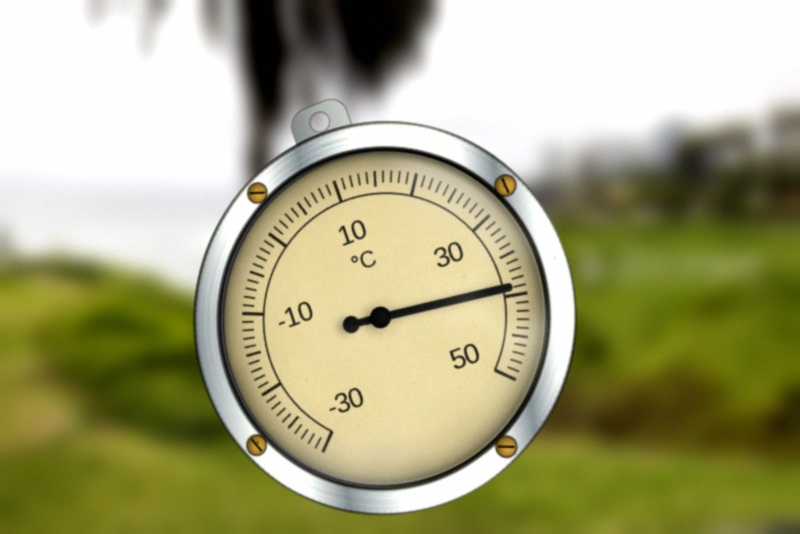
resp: 39,°C
